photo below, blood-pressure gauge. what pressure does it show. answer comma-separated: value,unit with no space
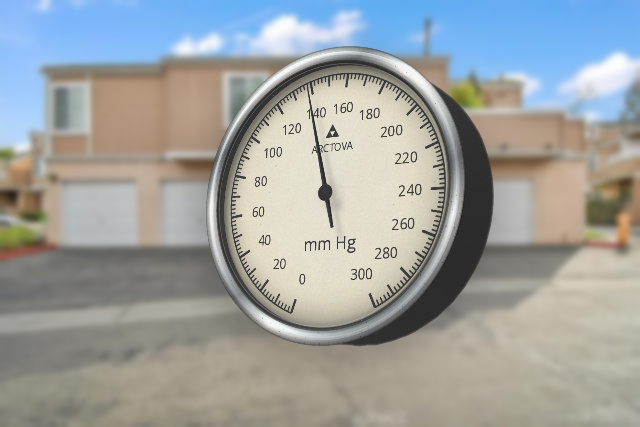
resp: 140,mmHg
